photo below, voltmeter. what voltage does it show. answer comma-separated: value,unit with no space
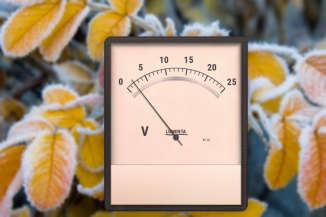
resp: 2,V
